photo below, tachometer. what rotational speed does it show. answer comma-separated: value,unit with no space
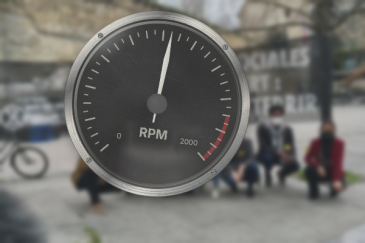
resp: 1050,rpm
